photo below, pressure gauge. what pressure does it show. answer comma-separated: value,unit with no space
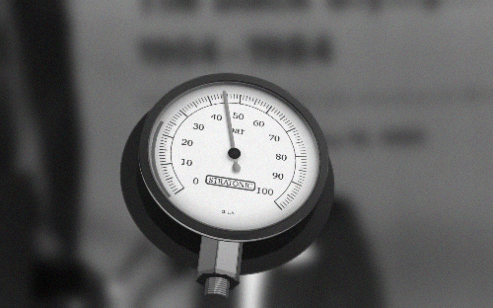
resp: 45,bar
